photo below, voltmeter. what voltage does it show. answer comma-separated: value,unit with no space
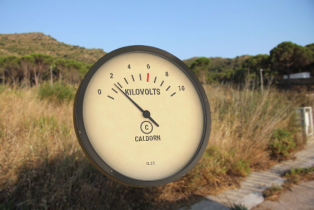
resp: 1.5,kV
